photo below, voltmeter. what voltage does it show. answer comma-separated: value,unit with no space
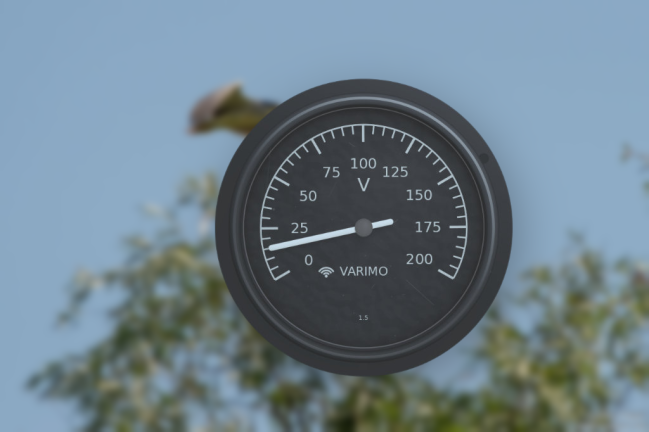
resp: 15,V
